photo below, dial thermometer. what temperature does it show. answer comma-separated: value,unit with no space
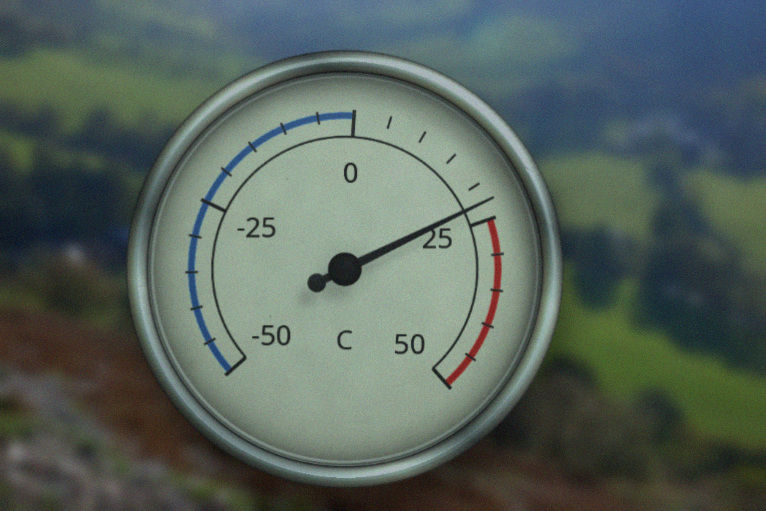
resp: 22.5,°C
